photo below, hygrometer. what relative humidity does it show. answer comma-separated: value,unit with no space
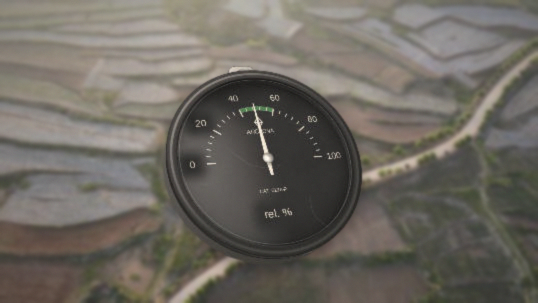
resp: 48,%
